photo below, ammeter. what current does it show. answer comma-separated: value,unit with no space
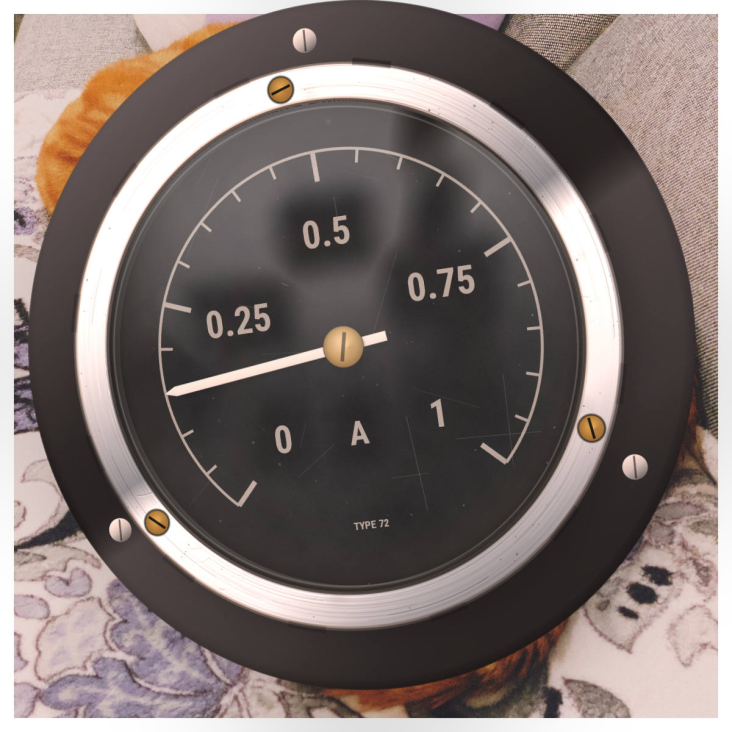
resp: 0.15,A
